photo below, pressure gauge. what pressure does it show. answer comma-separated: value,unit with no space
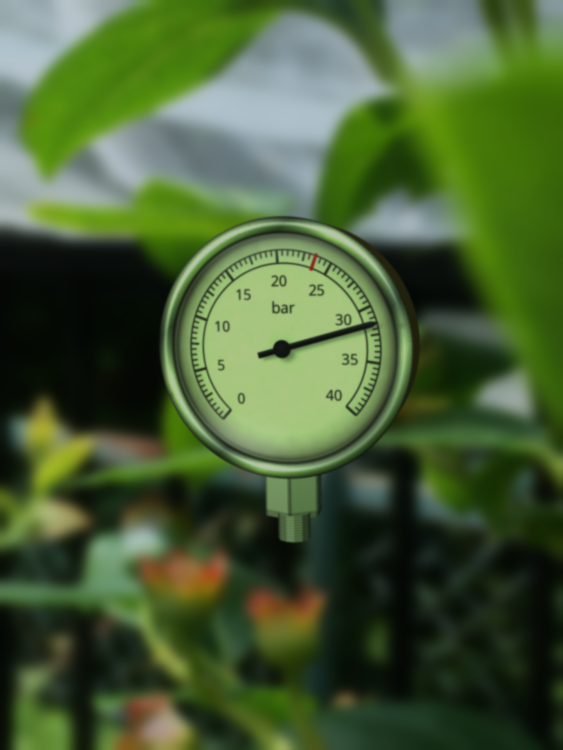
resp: 31.5,bar
